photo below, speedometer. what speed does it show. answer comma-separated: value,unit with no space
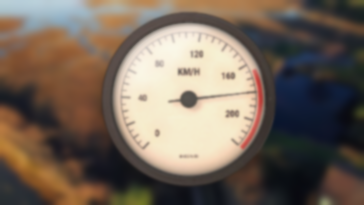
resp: 180,km/h
